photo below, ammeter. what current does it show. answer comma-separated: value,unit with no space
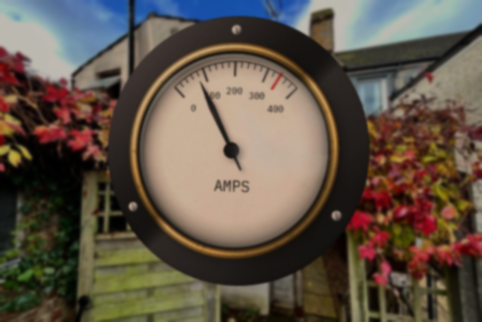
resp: 80,A
